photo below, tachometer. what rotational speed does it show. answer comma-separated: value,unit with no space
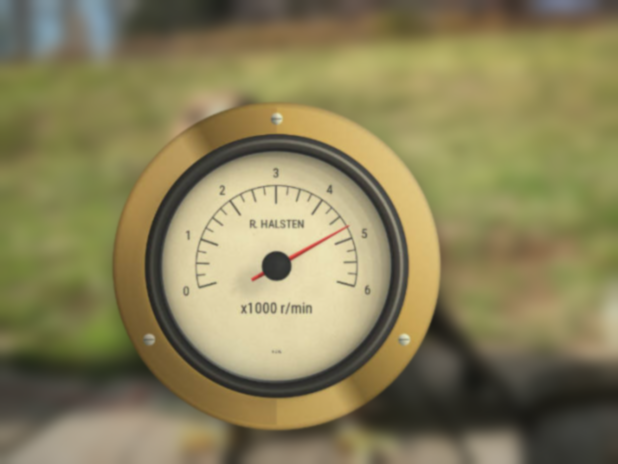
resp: 4750,rpm
